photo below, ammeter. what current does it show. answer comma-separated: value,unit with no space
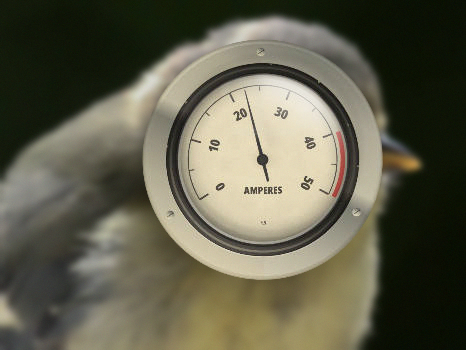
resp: 22.5,A
